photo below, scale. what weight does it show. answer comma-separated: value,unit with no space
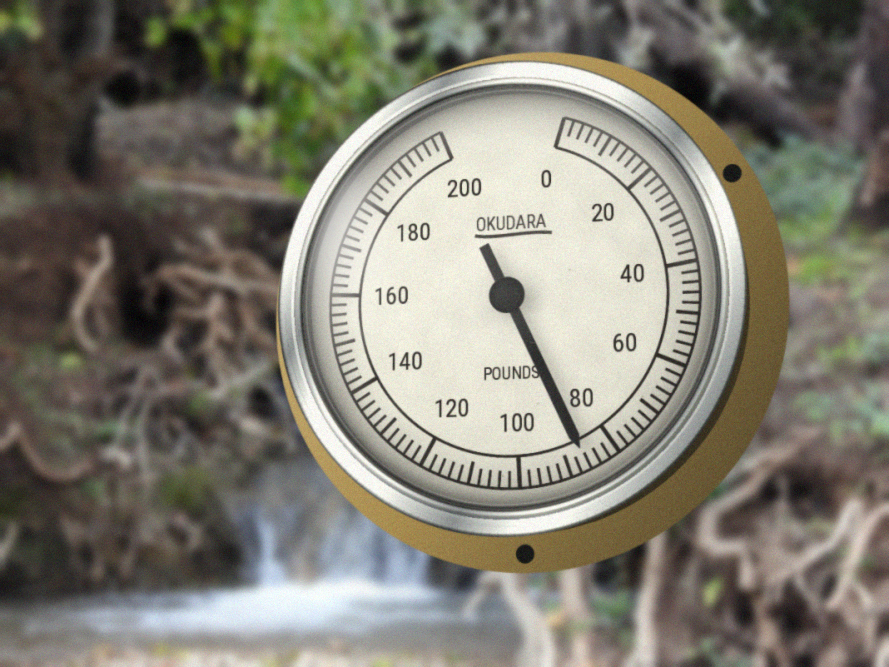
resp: 86,lb
